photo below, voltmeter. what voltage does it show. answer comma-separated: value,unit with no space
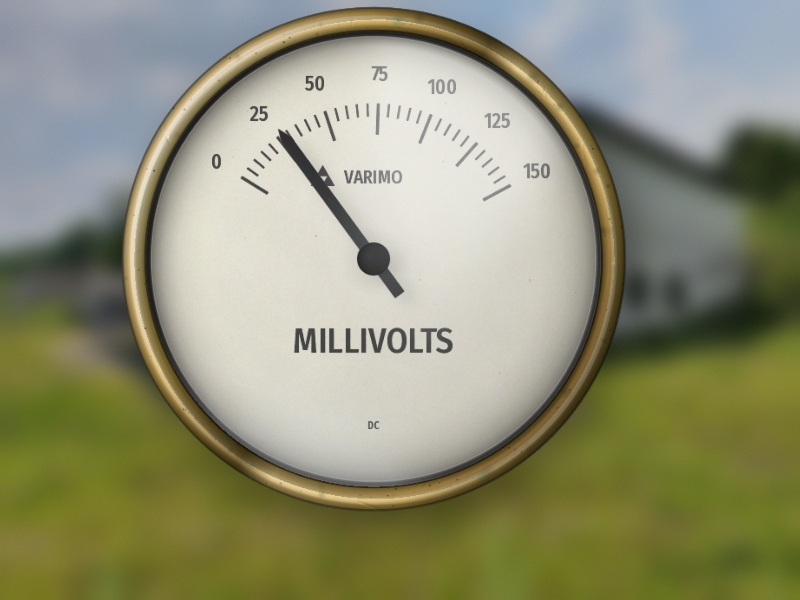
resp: 27.5,mV
